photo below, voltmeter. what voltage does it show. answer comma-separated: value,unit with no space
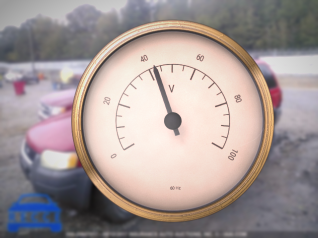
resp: 42.5,V
